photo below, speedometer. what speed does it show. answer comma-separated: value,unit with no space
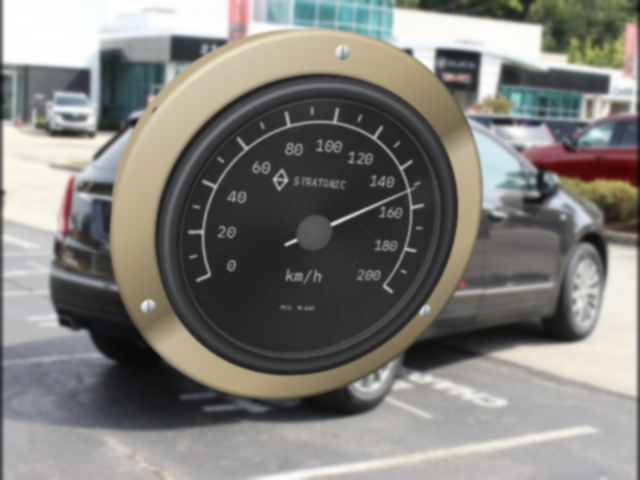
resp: 150,km/h
